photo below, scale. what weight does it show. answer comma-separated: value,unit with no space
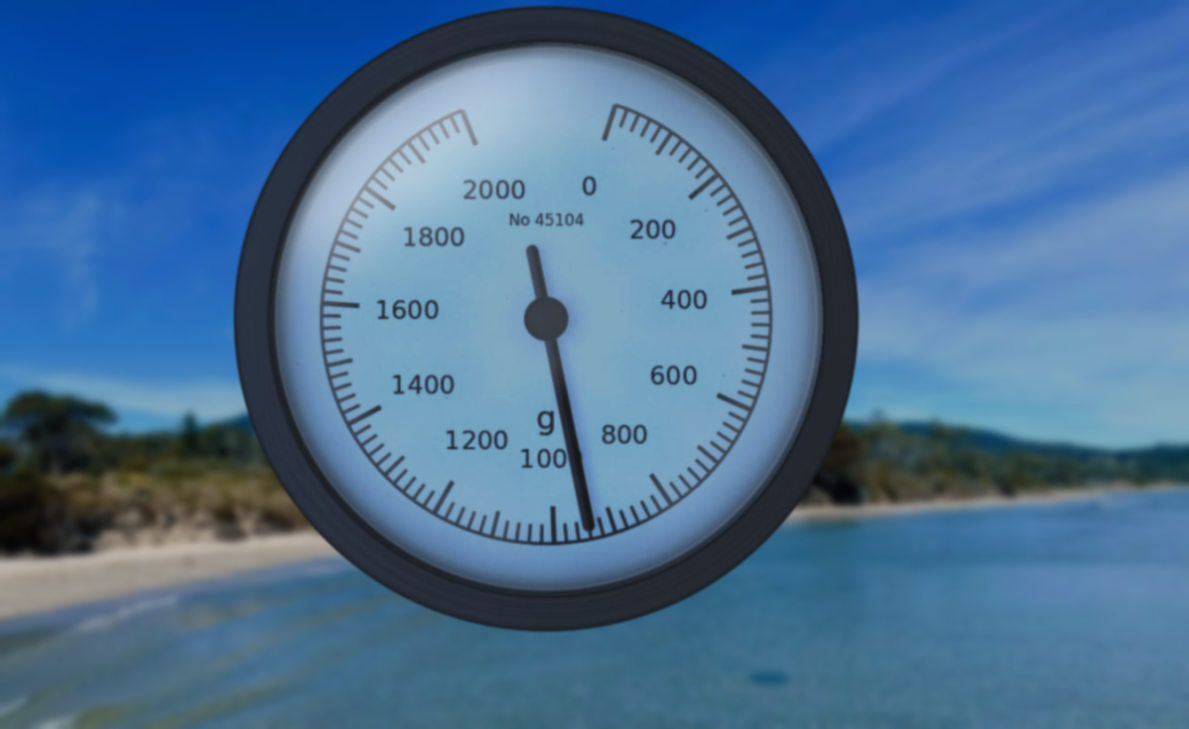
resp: 940,g
